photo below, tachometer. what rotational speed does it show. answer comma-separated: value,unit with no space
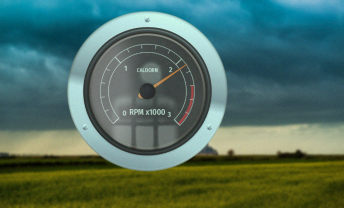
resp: 2100,rpm
